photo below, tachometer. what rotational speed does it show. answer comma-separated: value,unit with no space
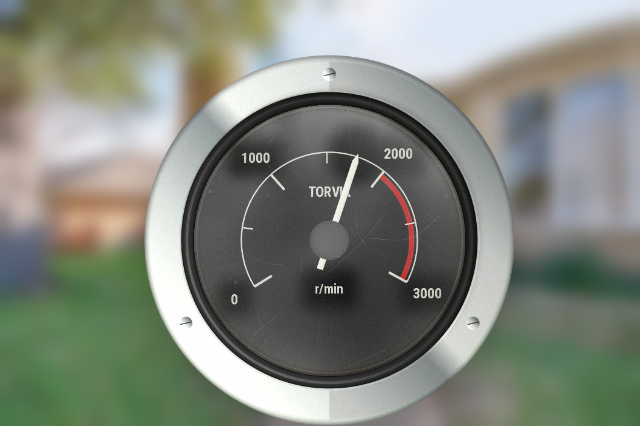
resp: 1750,rpm
